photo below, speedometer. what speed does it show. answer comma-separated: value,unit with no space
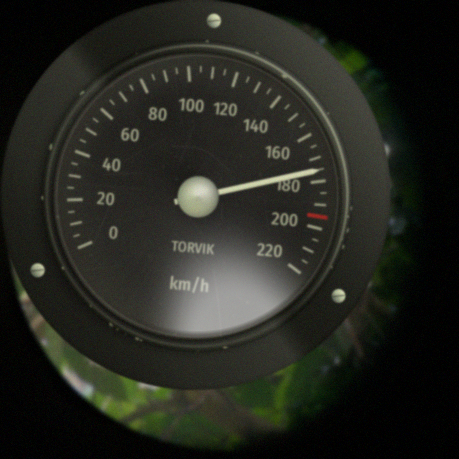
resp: 175,km/h
